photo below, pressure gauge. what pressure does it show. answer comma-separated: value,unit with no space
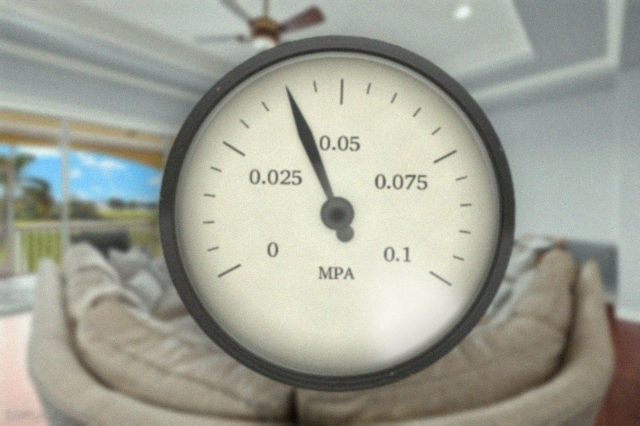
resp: 0.04,MPa
